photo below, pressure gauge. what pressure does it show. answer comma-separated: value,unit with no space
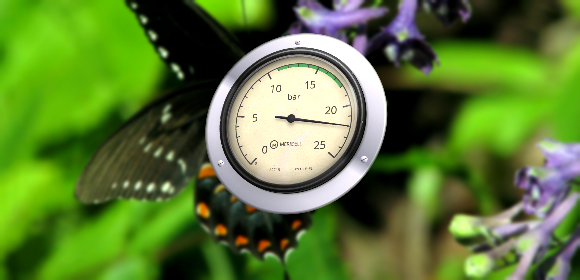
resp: 22,bar
